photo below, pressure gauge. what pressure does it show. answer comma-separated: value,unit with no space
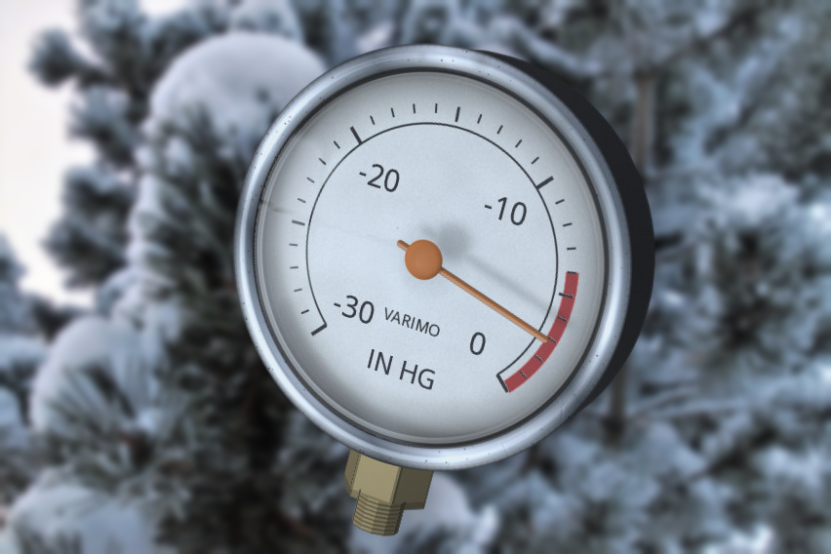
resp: -3,inHg
